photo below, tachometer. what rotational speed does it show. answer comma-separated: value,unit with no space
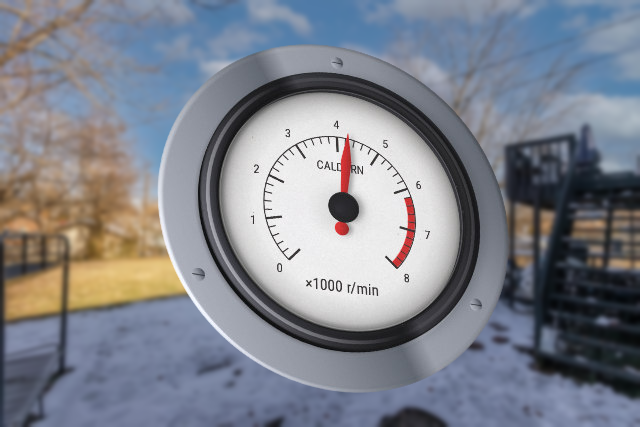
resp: 4200,rpm
